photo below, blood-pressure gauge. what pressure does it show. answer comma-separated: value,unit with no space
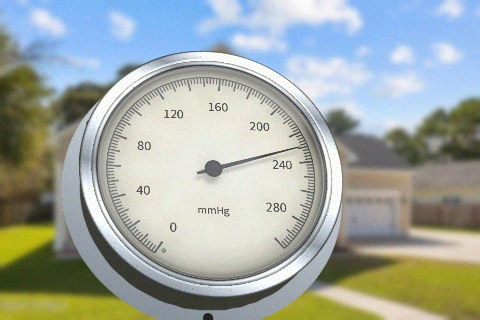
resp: 230,mmHg
